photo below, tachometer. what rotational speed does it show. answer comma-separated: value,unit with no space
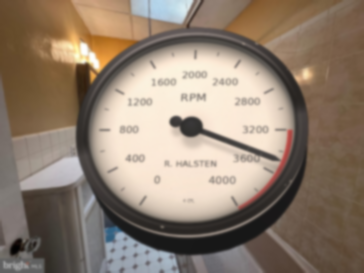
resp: 3500,rpm
